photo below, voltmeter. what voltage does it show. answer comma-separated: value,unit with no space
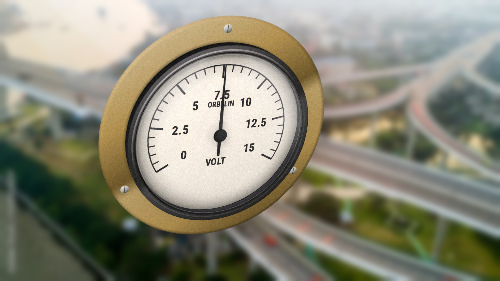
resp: 7.5,V
